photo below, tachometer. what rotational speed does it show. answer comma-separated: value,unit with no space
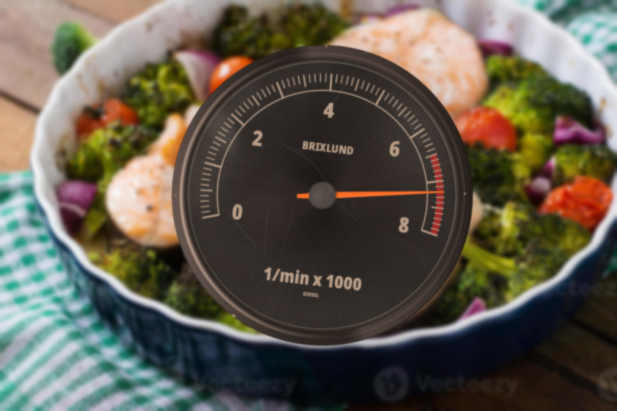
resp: 7200,rpm
